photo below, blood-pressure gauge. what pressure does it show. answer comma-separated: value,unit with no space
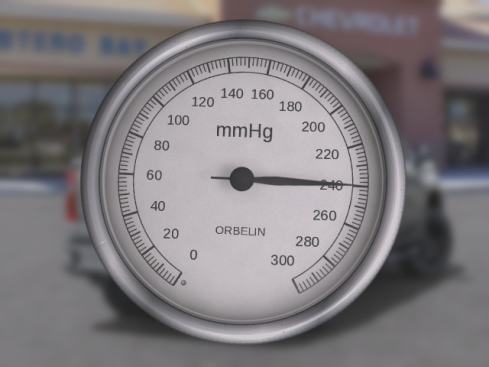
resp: 240,mmHg
